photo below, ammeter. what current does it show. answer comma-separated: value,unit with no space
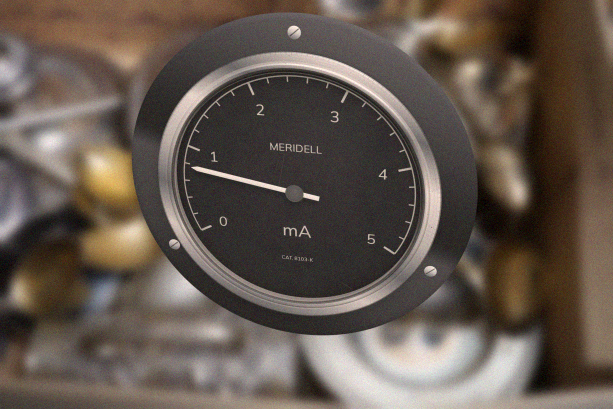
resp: 0.8,mA
